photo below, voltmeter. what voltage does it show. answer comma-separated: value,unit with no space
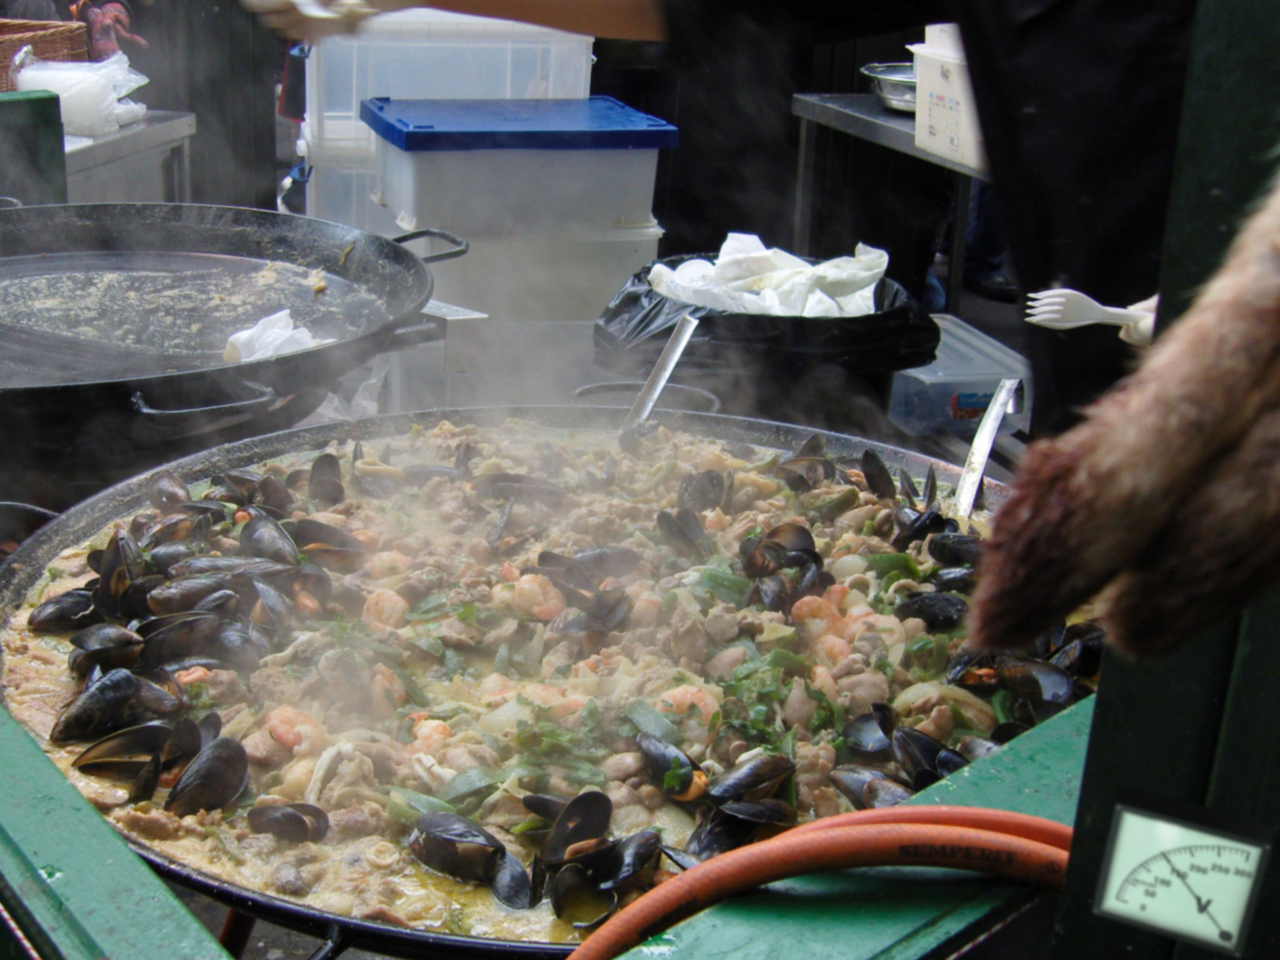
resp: 150,V
